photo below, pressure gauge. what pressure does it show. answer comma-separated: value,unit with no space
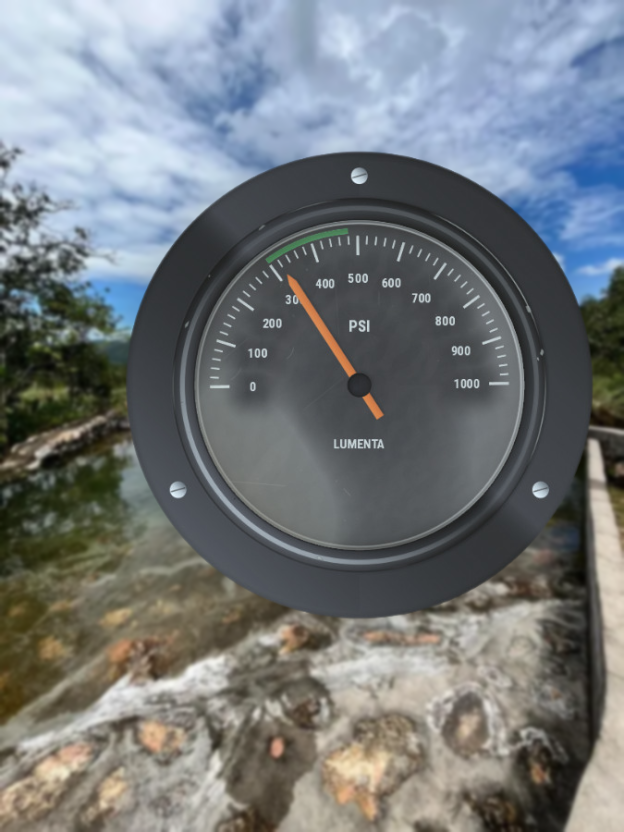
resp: 320,psi
